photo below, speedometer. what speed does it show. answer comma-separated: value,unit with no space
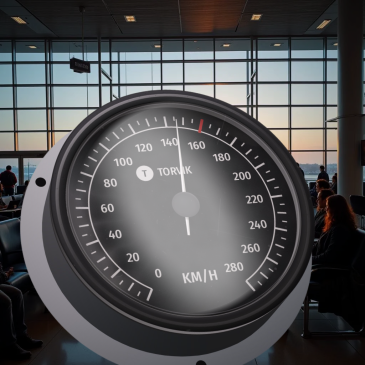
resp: 145,km/h
